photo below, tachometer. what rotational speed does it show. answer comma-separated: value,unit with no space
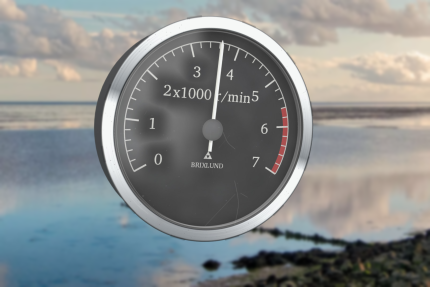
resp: 3600,rpm
